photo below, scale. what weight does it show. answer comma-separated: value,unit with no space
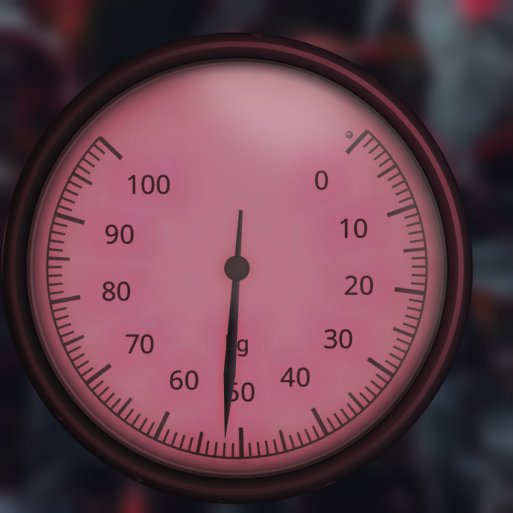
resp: 52,kg
